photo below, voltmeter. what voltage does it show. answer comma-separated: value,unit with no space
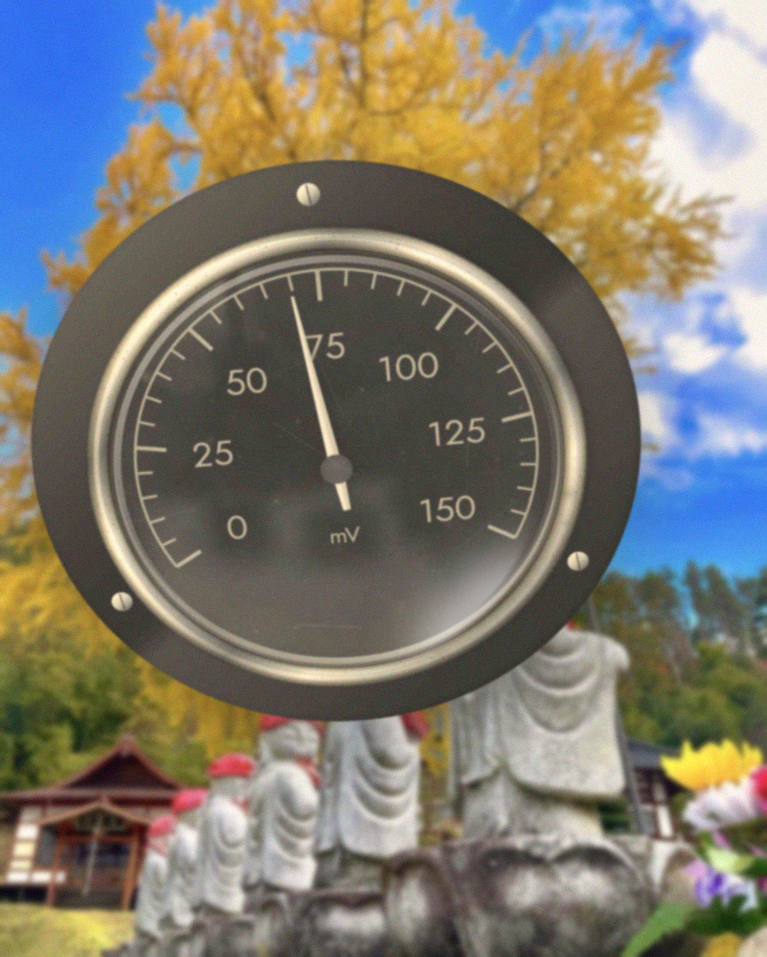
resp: 70,mV
